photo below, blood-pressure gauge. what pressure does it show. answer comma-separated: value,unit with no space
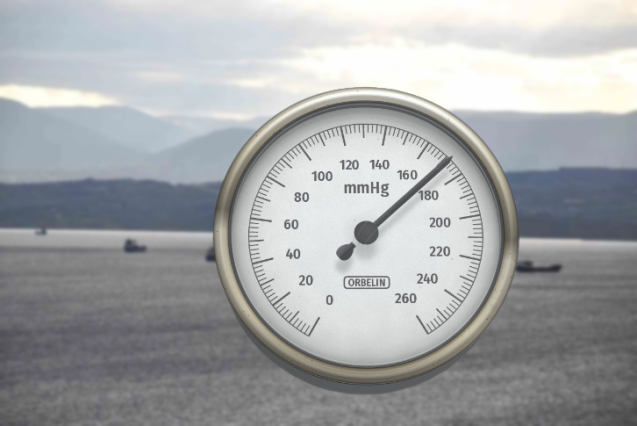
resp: 172,mmHg
